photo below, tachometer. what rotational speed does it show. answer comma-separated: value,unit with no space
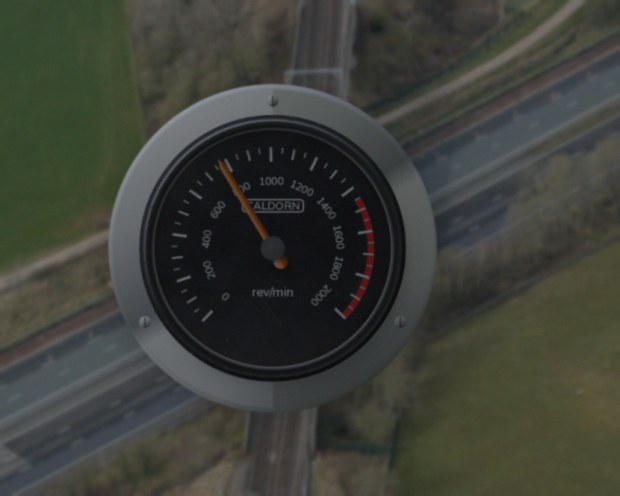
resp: 775,rpm
